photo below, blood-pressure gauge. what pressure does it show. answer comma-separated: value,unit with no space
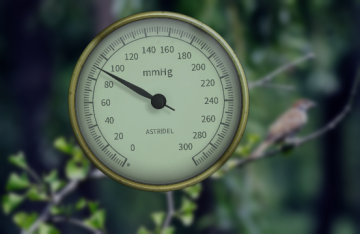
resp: 90,mmHg
